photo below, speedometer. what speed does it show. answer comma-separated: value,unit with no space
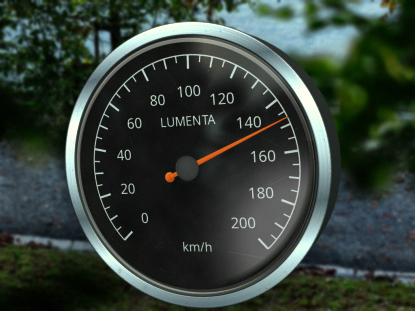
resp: 147.5,km/h
